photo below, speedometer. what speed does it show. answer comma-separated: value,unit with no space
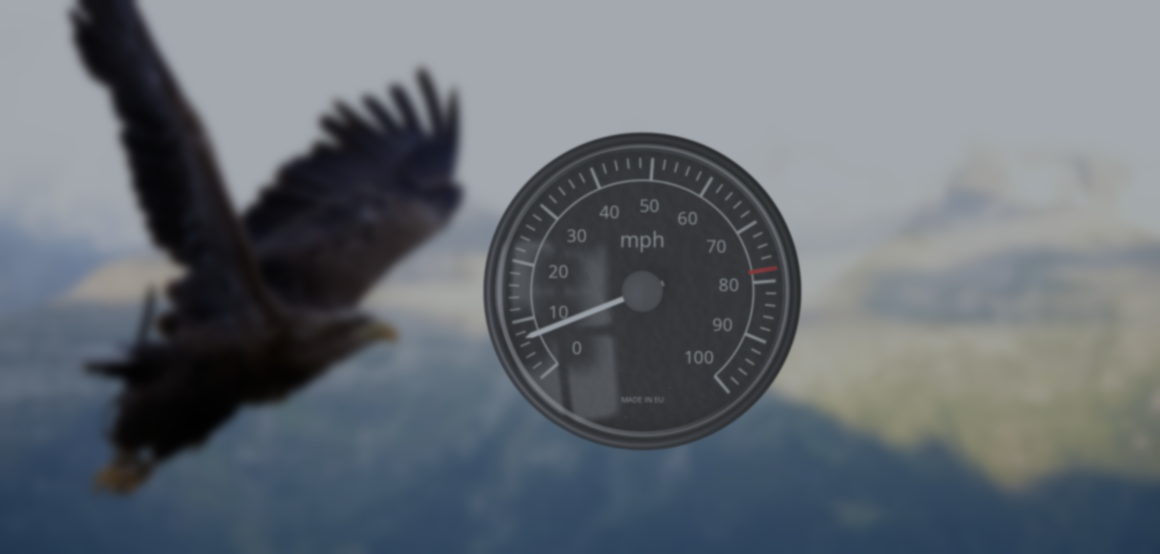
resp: 7,mph
